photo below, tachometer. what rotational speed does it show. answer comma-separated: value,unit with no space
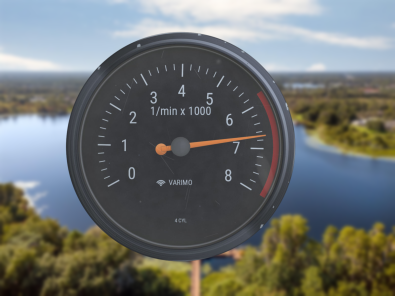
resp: 6700,rpm
